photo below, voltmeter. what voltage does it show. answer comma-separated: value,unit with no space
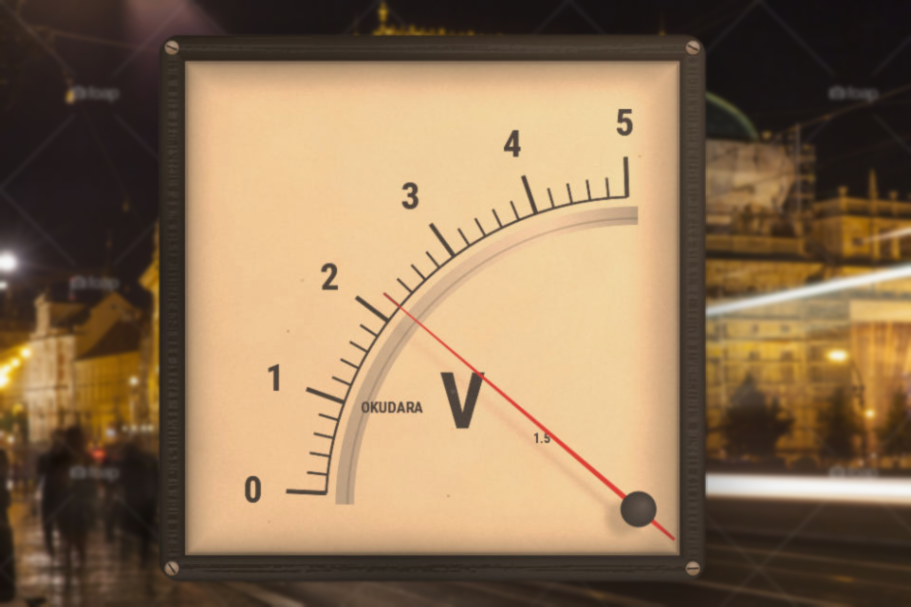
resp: 2.2,V
